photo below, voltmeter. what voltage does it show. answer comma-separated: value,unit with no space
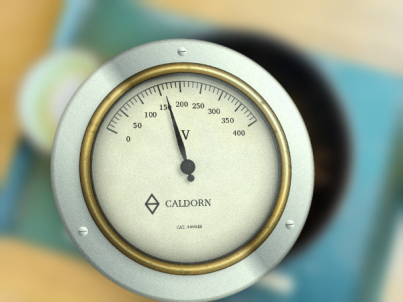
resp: 160,V
